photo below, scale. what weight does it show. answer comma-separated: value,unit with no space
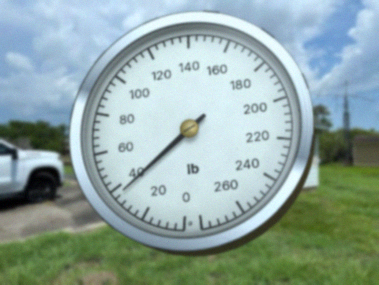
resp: 36,lb
